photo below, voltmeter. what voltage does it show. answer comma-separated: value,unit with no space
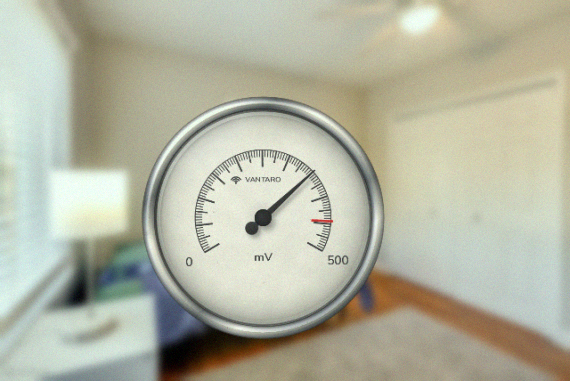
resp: 350,mV
